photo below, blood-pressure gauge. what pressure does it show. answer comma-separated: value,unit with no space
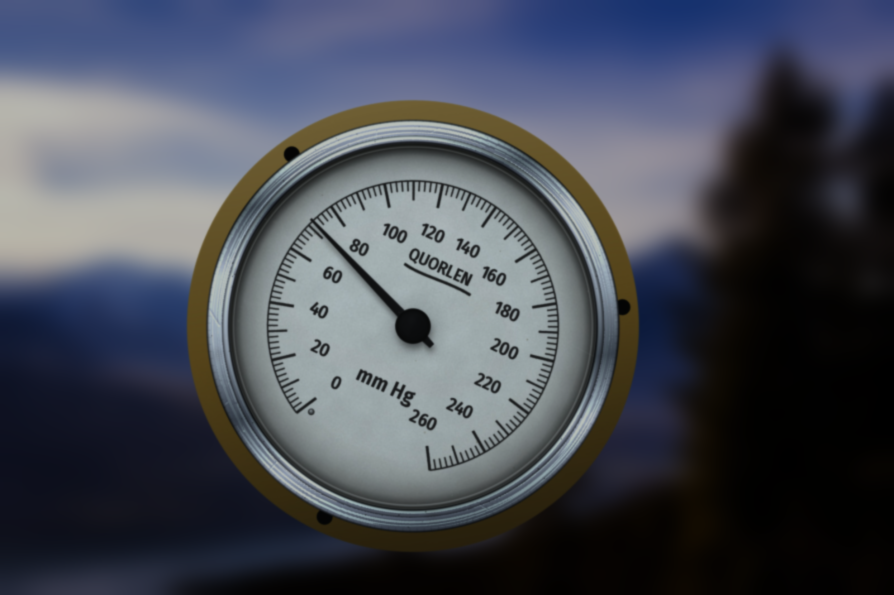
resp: 72,mmHg
